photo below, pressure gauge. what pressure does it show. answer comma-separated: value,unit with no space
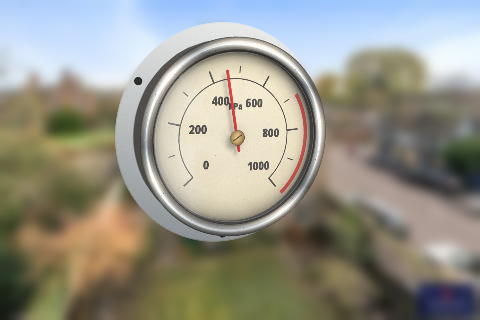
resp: 450,kPa
